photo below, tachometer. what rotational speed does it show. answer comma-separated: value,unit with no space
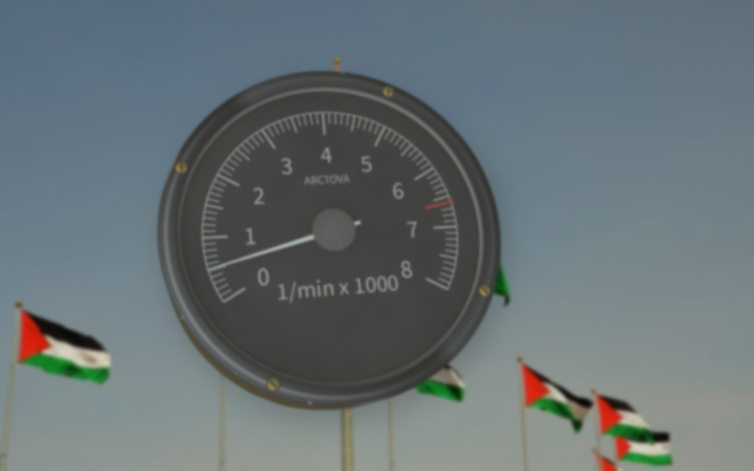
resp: 500,rpm
